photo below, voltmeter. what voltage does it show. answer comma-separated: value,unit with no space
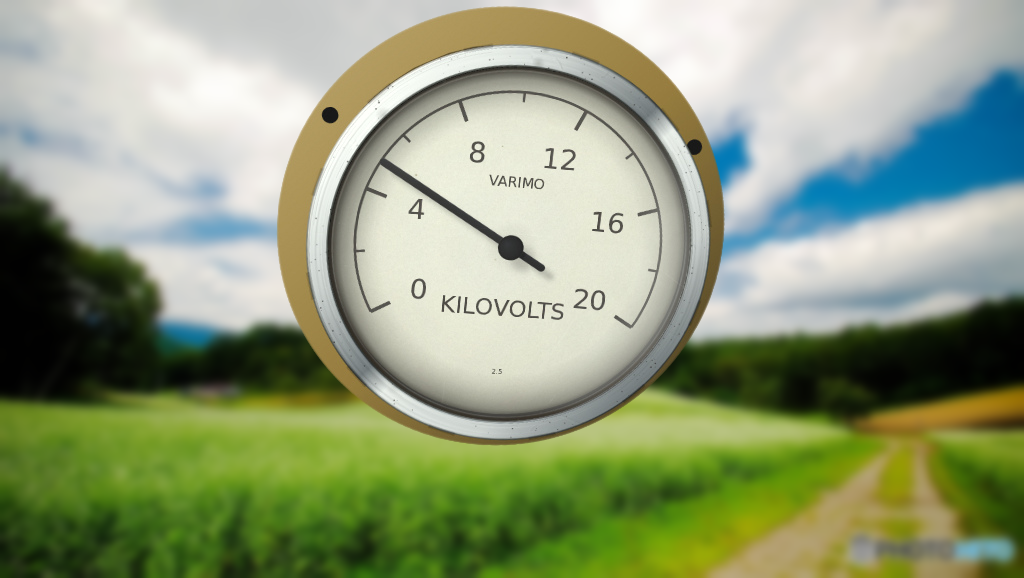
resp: 5,kV
